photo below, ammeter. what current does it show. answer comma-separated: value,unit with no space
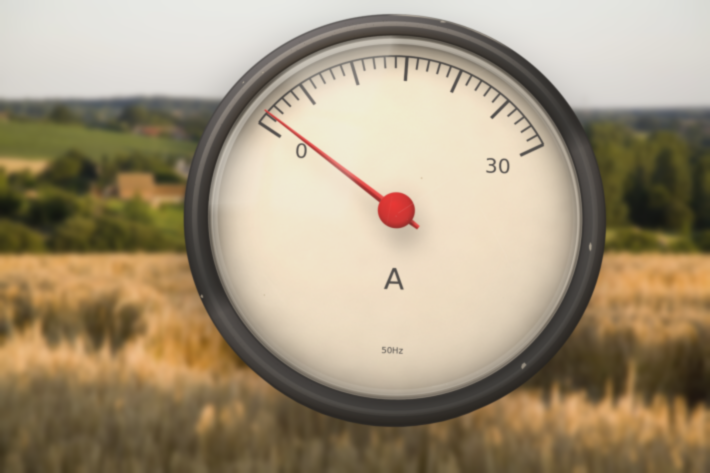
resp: 1,A
